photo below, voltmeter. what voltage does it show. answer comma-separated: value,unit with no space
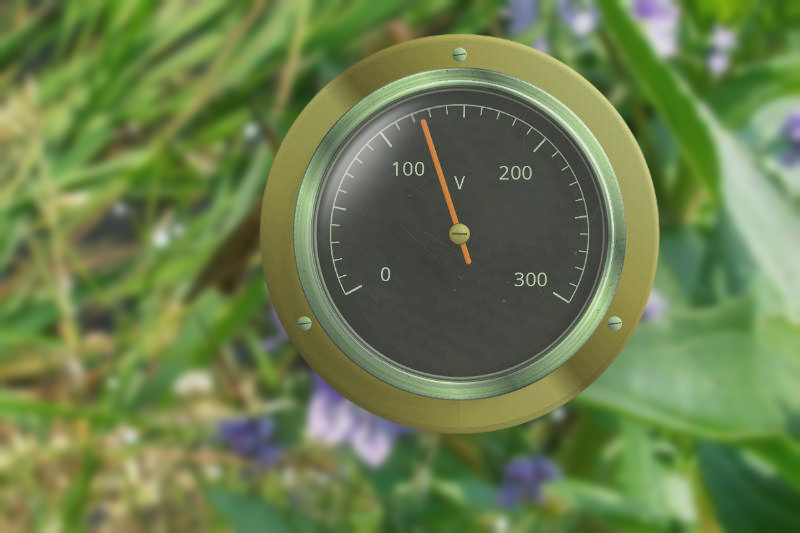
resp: 125,V
